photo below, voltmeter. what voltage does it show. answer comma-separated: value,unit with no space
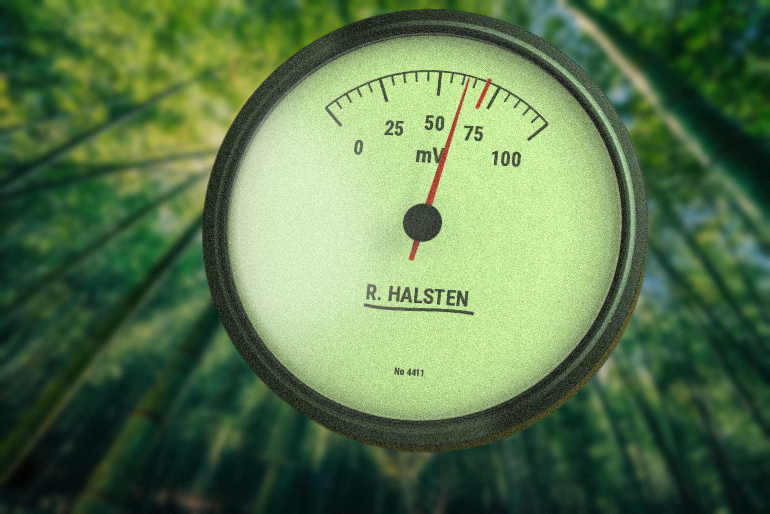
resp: 62.5,mV
